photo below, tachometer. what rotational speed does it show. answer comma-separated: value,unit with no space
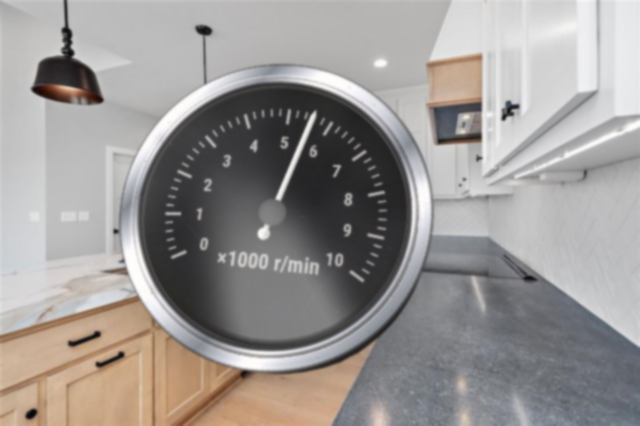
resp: 5600,rpm
